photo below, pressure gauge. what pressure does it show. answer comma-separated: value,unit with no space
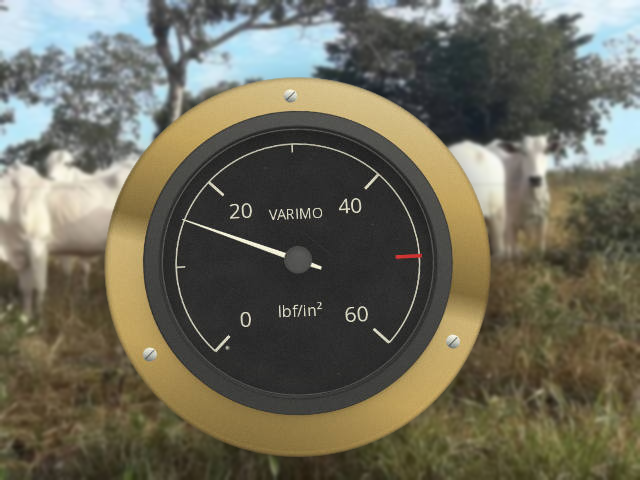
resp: 15,psi
